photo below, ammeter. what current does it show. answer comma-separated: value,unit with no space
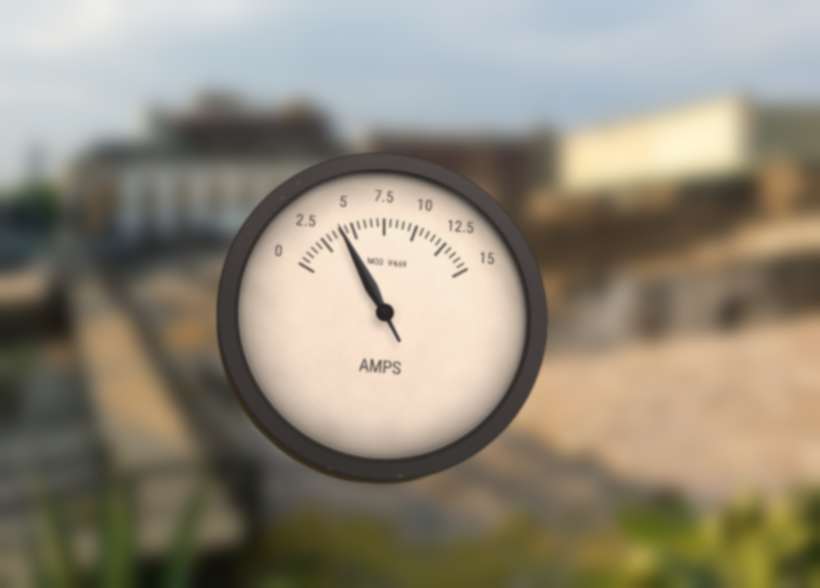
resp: 4,A
